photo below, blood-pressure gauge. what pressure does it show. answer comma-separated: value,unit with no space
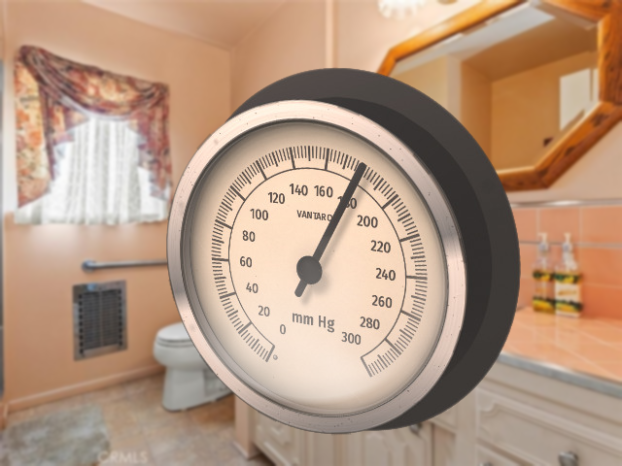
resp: 180,mmHg
